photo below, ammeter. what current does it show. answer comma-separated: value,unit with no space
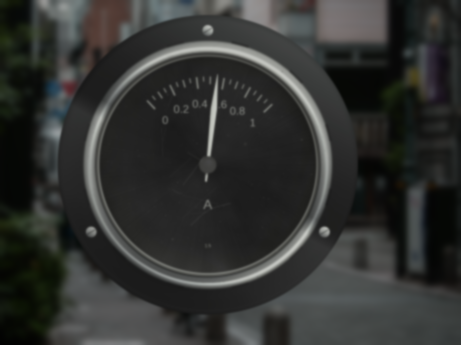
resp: 0.55,A
